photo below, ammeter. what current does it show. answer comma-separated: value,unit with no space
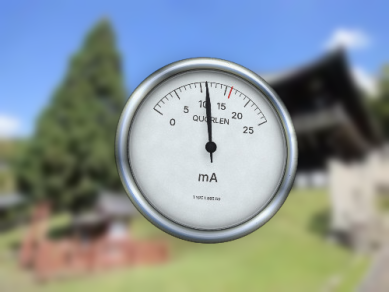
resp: 11,mA
